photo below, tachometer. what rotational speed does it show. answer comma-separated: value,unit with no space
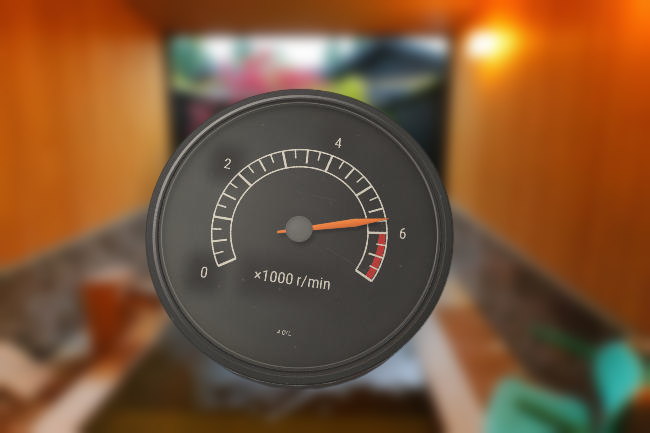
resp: 5750,rpm
